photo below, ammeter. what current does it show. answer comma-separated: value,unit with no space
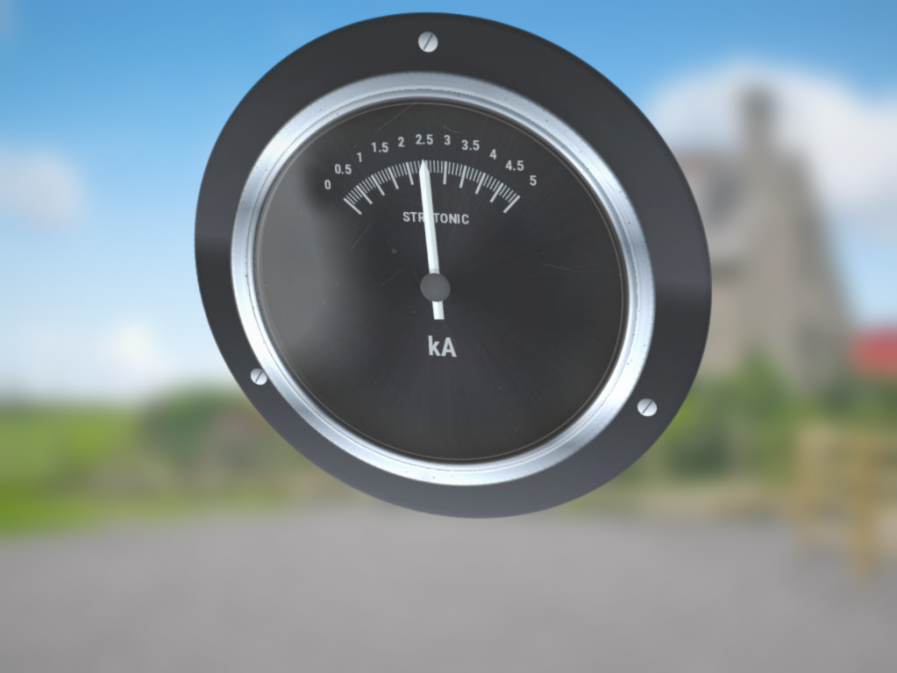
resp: 2.5,kA
